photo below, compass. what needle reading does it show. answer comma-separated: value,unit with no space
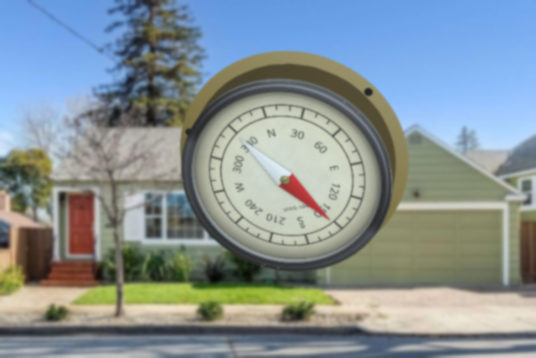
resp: 150,°
